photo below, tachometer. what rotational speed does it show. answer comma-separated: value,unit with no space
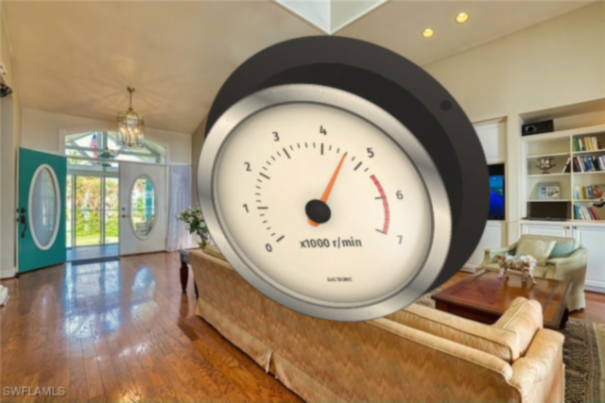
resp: 4600,rpm
